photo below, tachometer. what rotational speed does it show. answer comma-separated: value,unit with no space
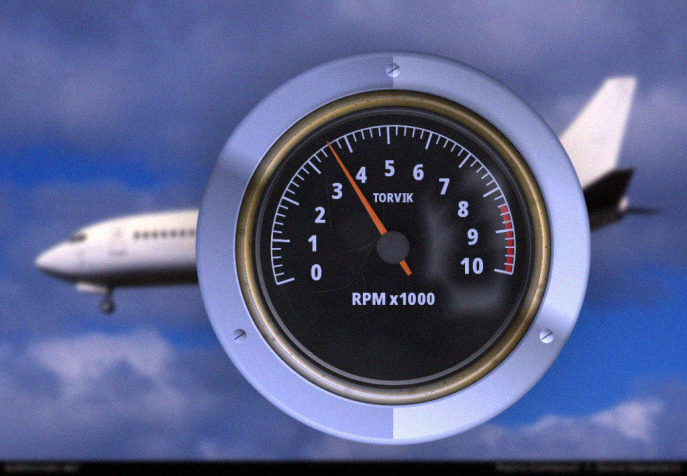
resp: 3600,rpm
